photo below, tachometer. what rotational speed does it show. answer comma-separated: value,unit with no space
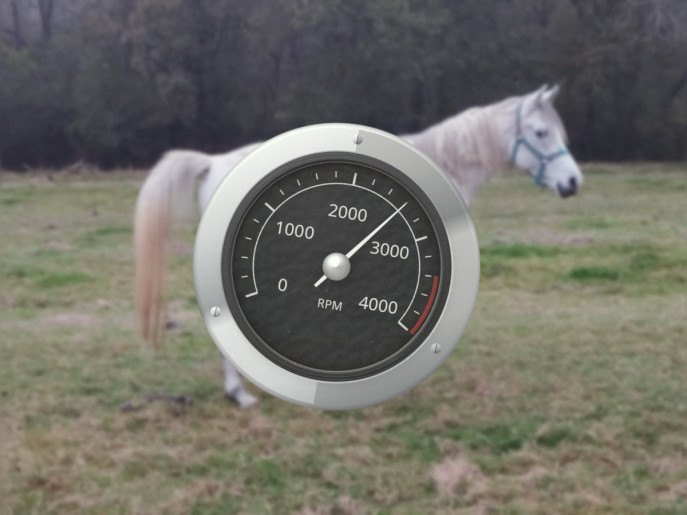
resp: 2600,rpm
